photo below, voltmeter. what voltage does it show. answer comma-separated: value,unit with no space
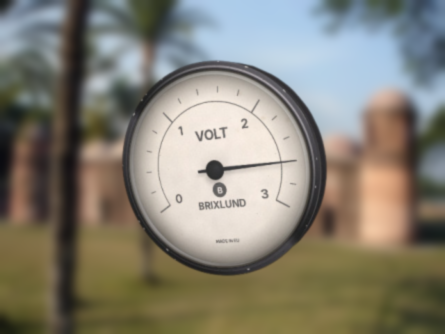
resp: 2.6,V
